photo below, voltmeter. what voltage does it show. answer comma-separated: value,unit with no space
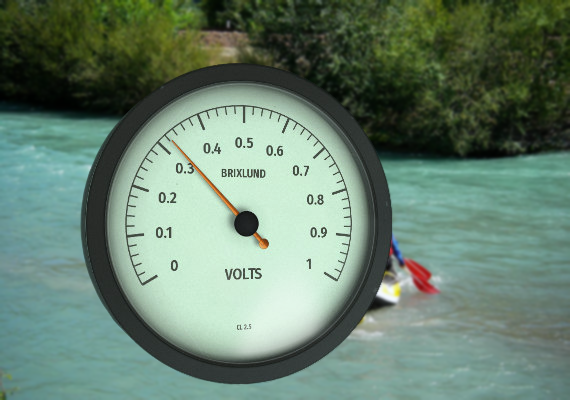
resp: 0.32,V
